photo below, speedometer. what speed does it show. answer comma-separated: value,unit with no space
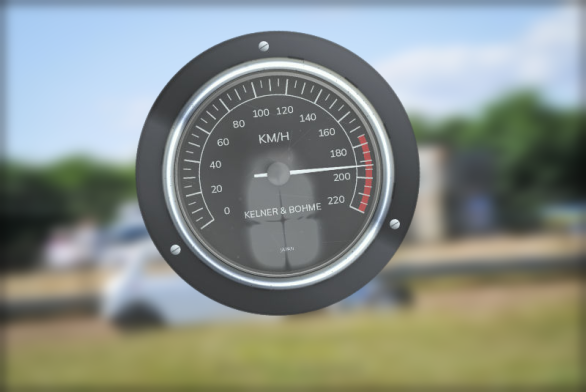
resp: 192.5,km/h
